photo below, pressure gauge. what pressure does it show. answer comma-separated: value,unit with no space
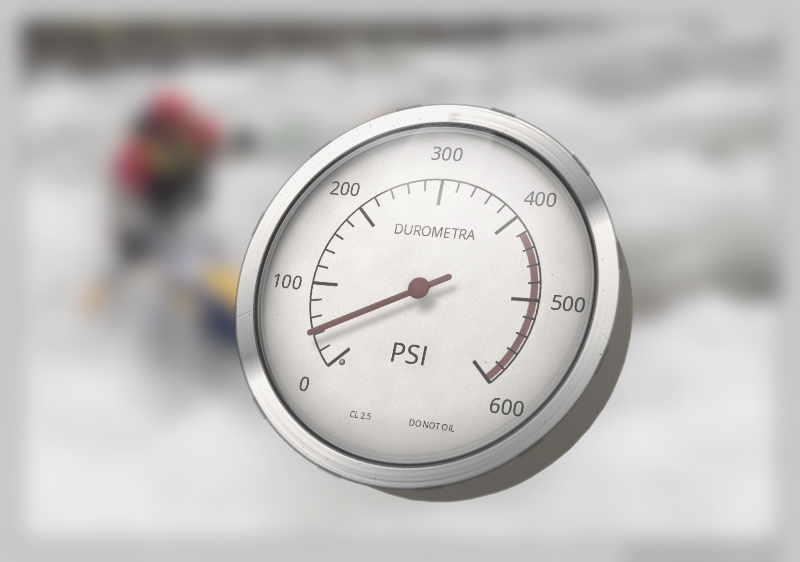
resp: 40,psi
